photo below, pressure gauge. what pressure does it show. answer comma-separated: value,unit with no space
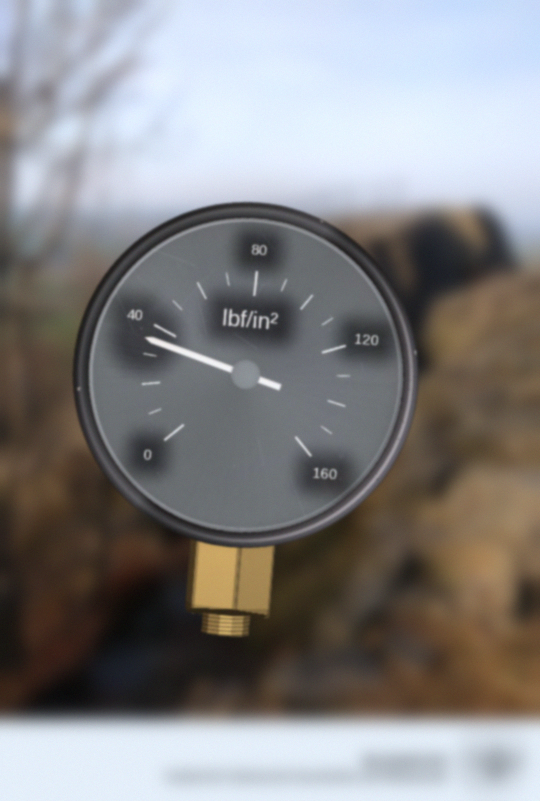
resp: 35,psi
